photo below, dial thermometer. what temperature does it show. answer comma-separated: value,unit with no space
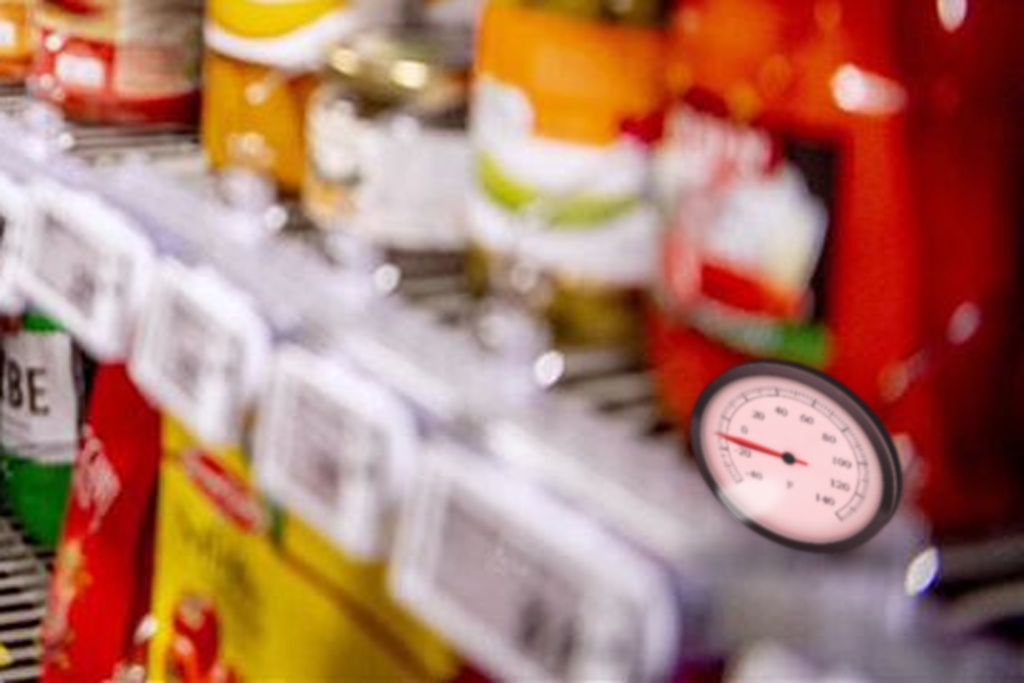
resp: -10,°F
